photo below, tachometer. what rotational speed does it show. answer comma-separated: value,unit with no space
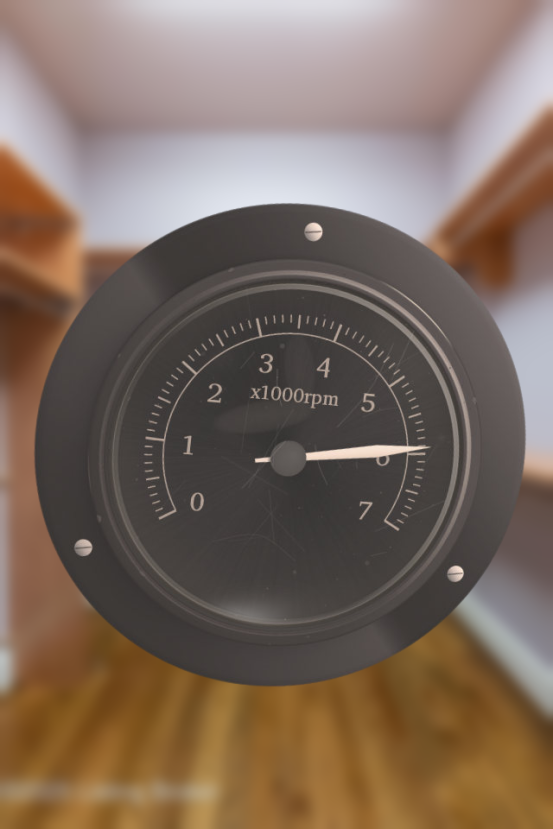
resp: 5900,rpm
